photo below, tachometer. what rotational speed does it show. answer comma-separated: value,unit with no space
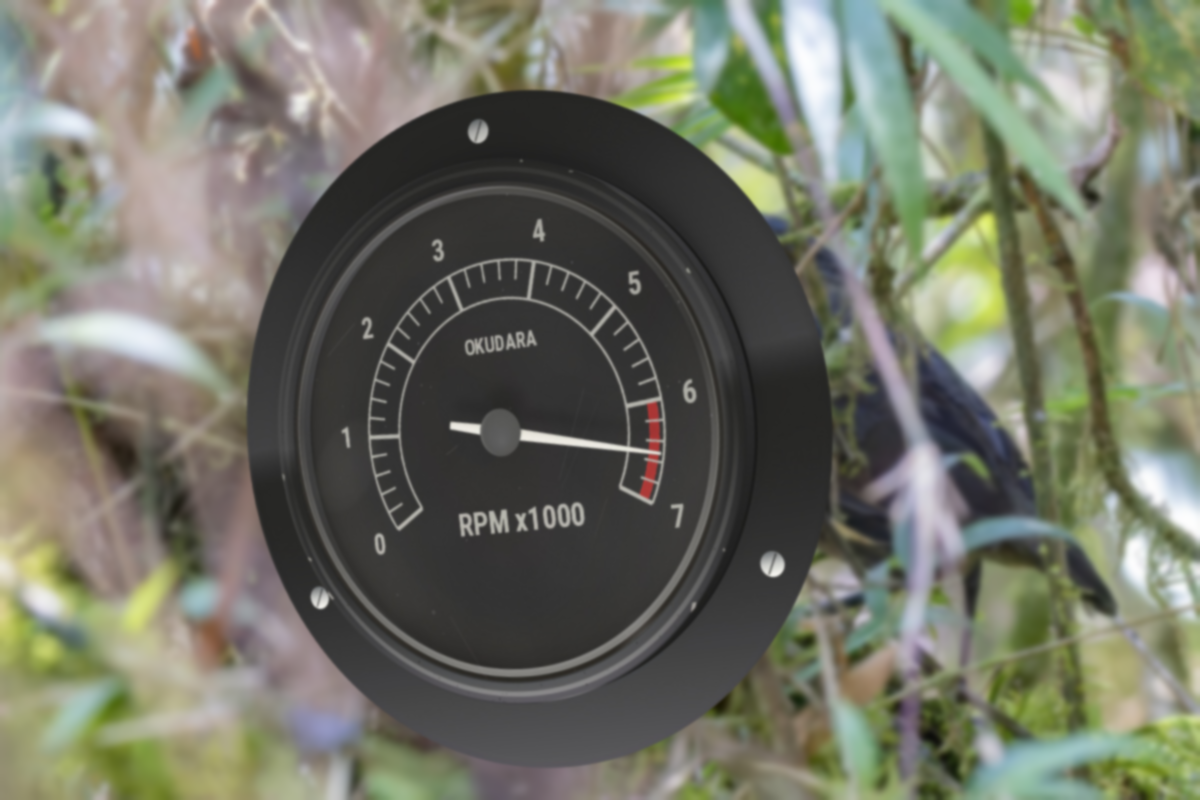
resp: 6500,rpm
